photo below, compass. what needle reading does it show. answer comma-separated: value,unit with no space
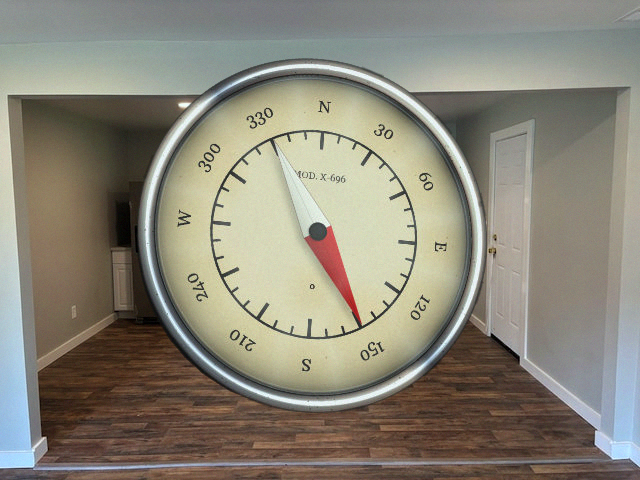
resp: 150,°
